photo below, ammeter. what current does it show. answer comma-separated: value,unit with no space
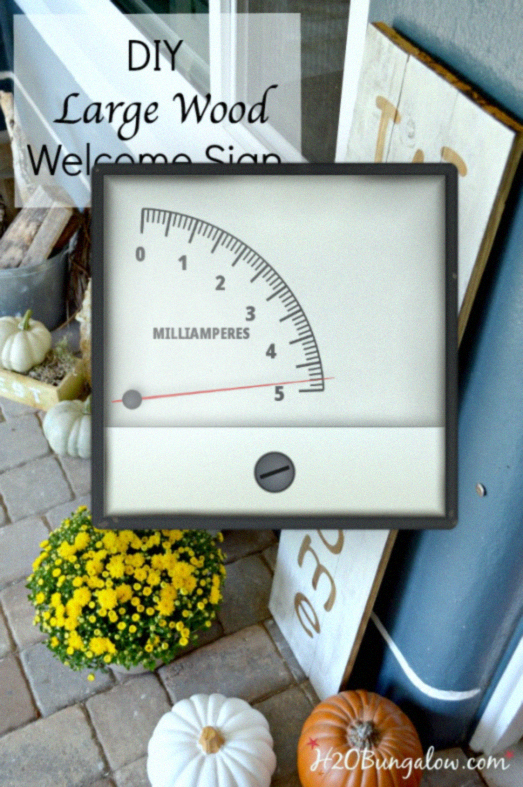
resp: 4.8,mA
